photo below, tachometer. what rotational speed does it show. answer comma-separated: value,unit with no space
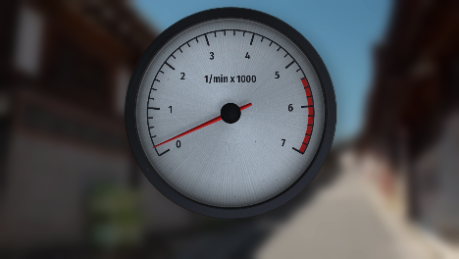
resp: 200,rpm
